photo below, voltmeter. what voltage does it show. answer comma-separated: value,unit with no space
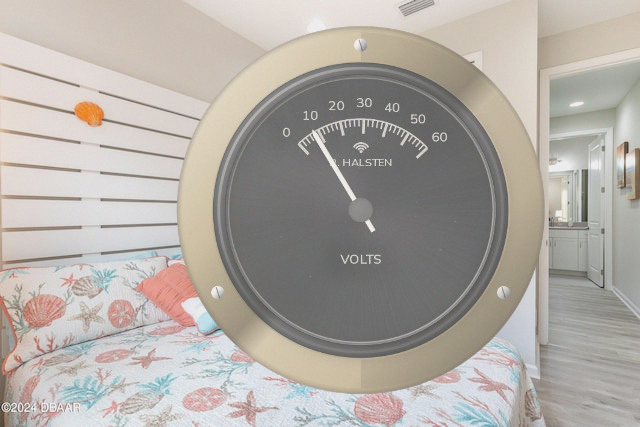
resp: 8,V
